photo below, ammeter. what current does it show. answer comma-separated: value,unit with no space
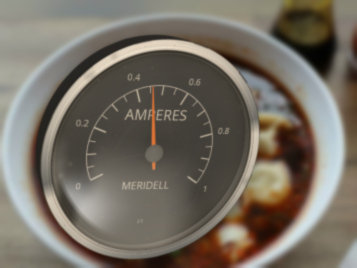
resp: 0.45,A
